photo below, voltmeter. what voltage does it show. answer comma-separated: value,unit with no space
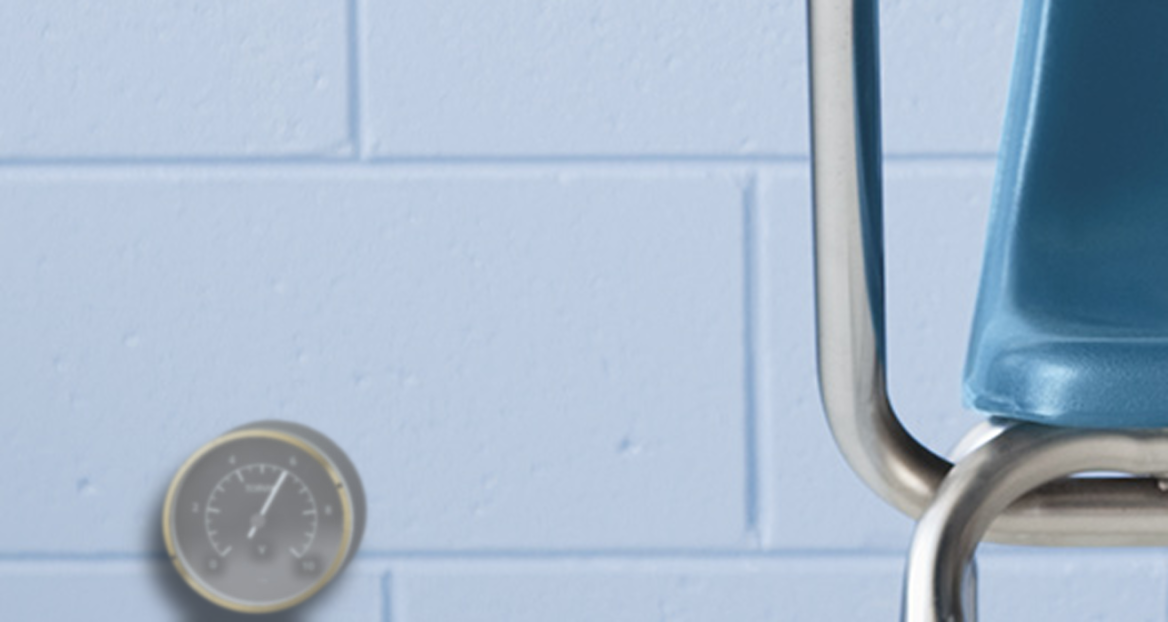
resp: 6,V
